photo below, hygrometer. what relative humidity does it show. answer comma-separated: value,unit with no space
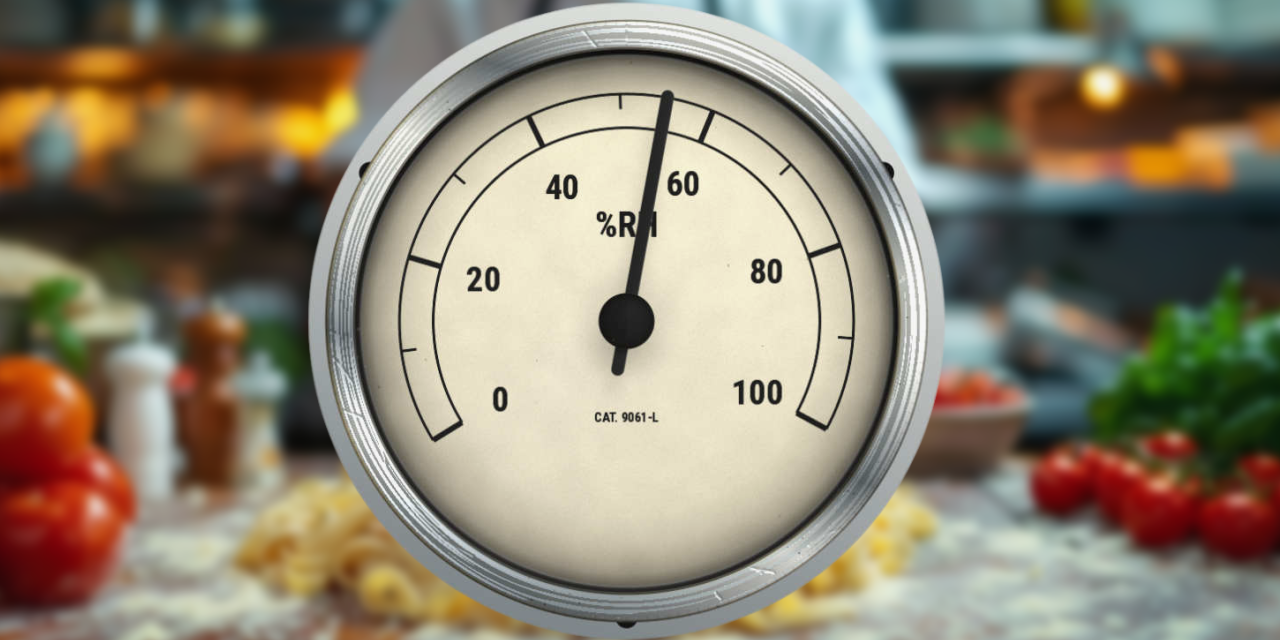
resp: 55,%
